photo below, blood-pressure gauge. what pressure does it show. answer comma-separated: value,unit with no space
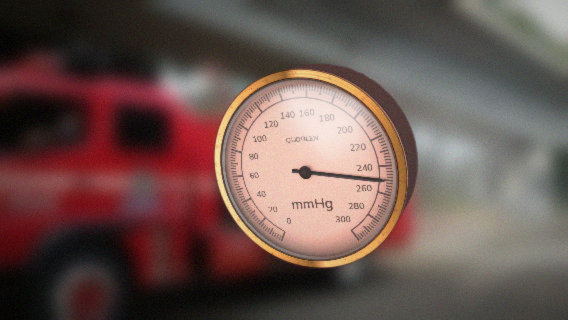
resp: 250,mmHg
